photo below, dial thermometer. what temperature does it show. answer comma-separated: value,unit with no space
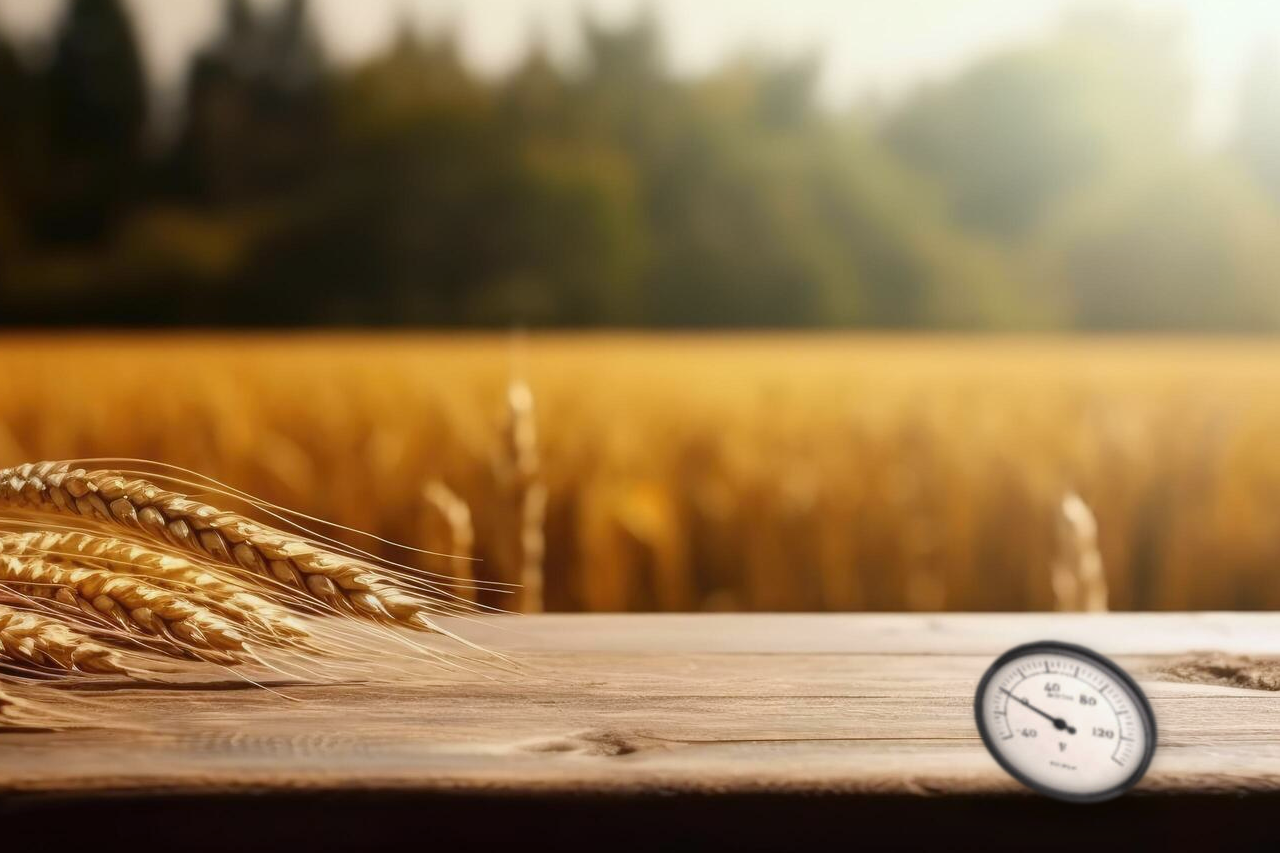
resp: 0,°F
